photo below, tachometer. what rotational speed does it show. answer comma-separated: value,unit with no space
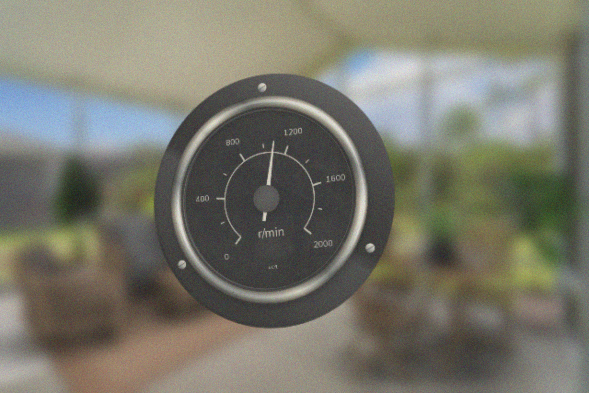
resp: 1100,rpm
